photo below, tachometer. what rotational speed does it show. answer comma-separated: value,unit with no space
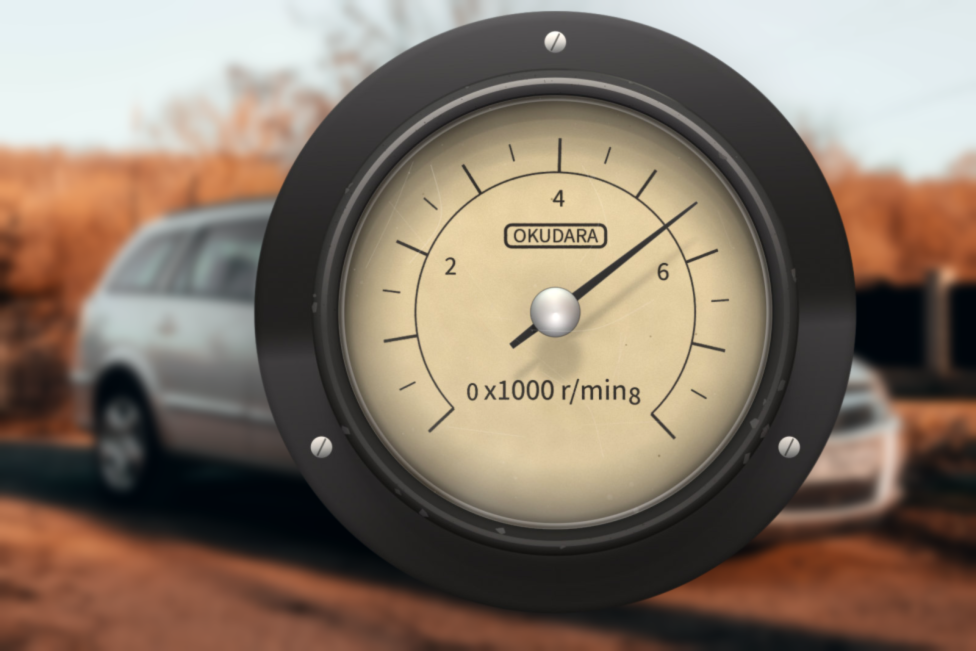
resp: 5500,rpm
